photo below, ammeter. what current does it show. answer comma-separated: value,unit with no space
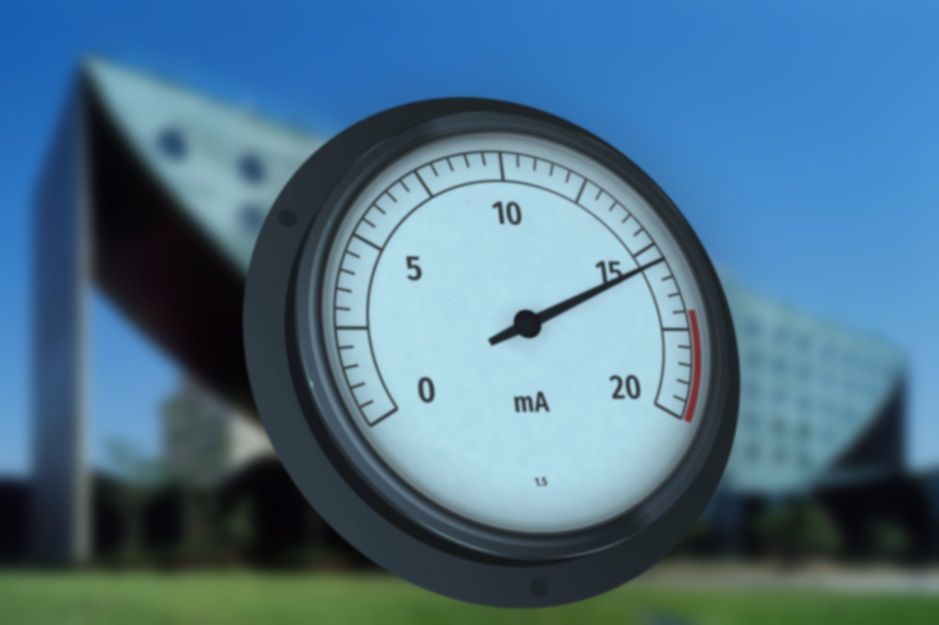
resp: 15.5,mA
